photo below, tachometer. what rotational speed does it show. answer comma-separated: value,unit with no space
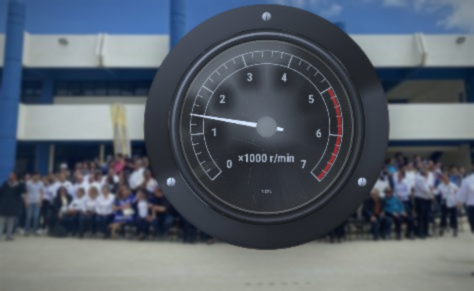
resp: 1400,rpm
